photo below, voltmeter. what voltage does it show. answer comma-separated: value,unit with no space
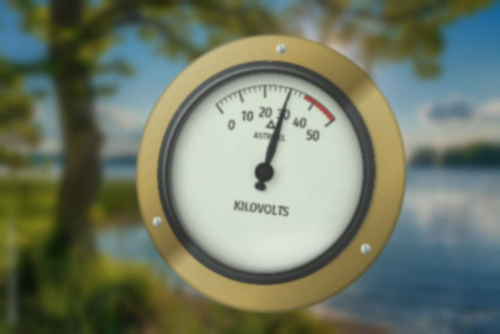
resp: 30,kV
